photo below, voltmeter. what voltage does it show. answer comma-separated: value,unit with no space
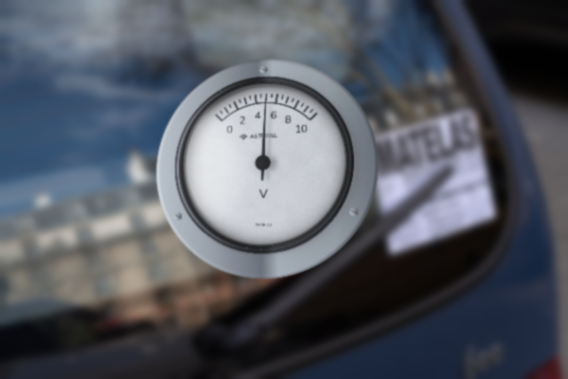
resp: 5,V
